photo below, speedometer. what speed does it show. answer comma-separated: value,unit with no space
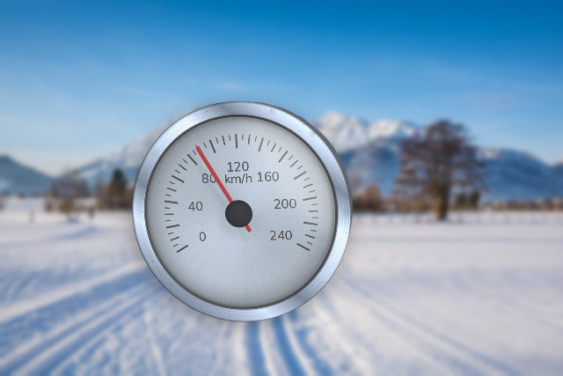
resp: 90,km/h
